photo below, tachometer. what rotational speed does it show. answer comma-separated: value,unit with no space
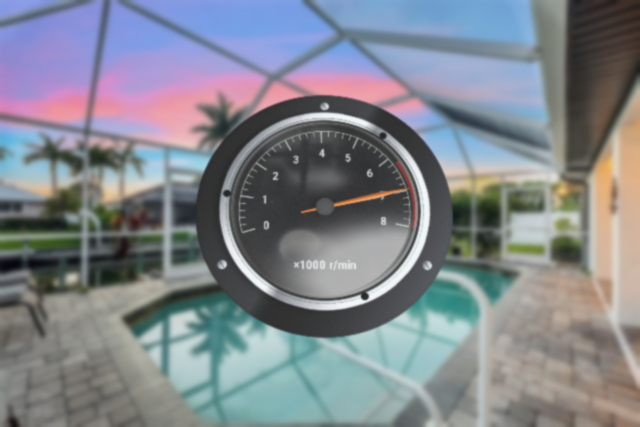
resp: 7000,rpm
